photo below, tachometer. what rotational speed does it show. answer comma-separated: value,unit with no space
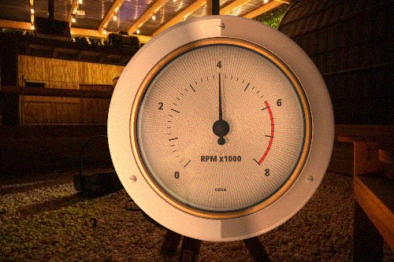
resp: 4000,rpm
